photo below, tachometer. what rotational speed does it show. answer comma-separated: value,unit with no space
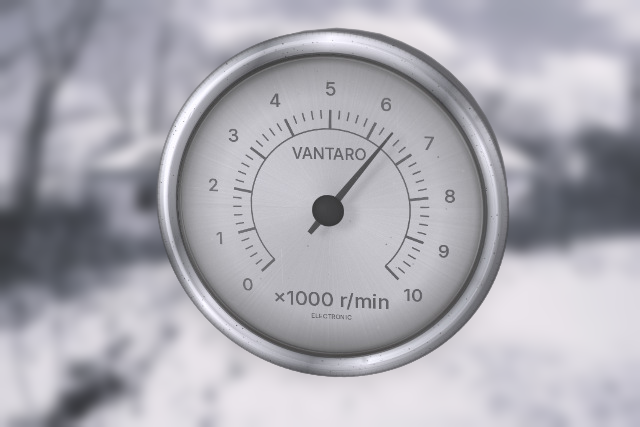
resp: 6400,rpm
